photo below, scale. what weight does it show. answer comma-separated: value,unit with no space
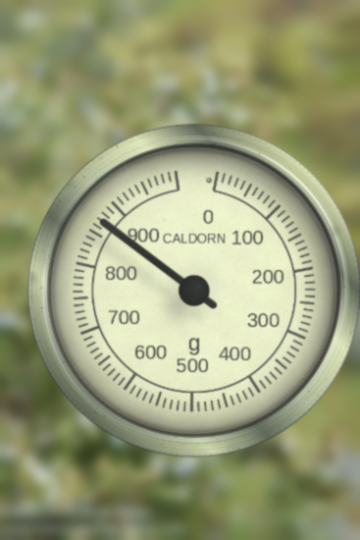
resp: 870,g
